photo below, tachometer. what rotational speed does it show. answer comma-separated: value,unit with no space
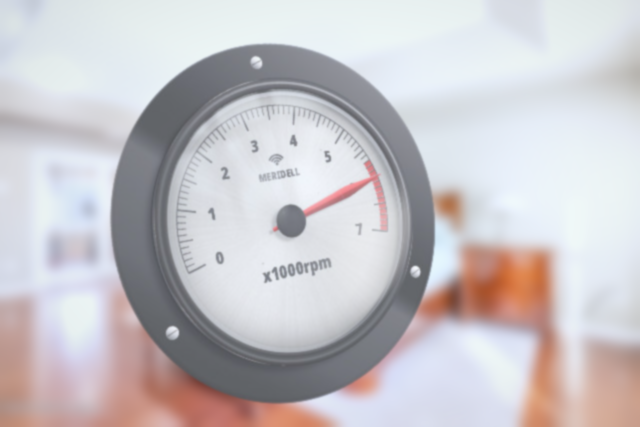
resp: 6000,rpm
